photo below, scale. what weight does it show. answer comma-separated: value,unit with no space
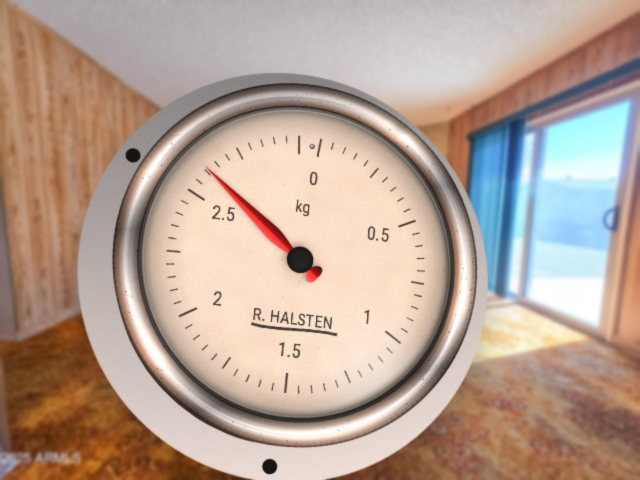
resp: 2.6,kg
